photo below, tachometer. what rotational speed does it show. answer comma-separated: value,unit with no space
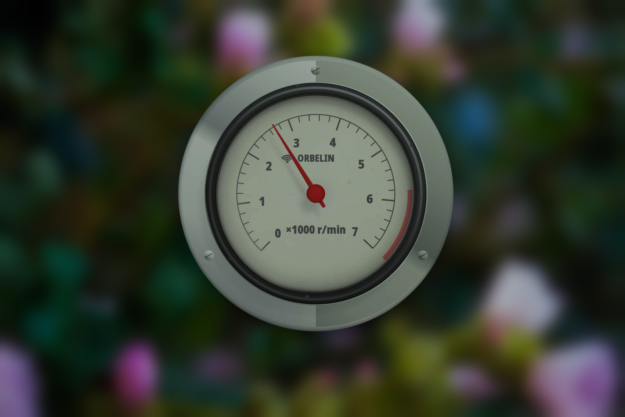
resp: 2700,rpm
